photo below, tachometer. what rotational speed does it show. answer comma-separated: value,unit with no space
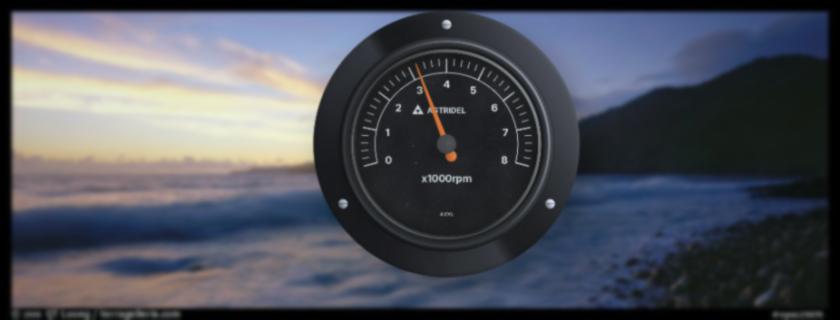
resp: 3200,rpm
